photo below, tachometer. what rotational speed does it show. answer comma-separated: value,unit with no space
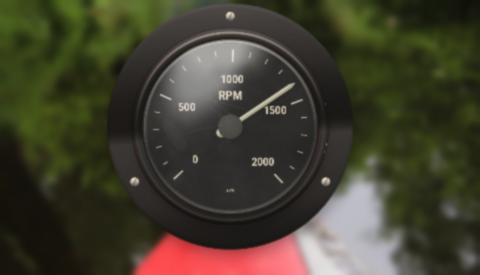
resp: 1400,rpm
